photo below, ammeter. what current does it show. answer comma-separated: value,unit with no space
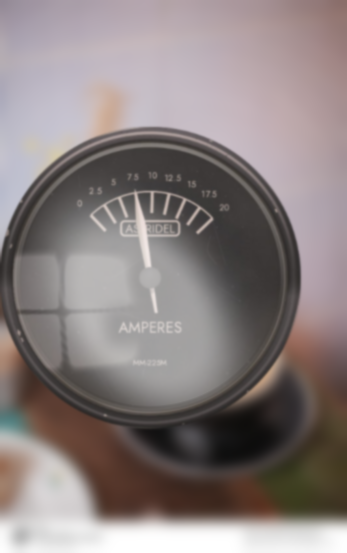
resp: 7.5,A
